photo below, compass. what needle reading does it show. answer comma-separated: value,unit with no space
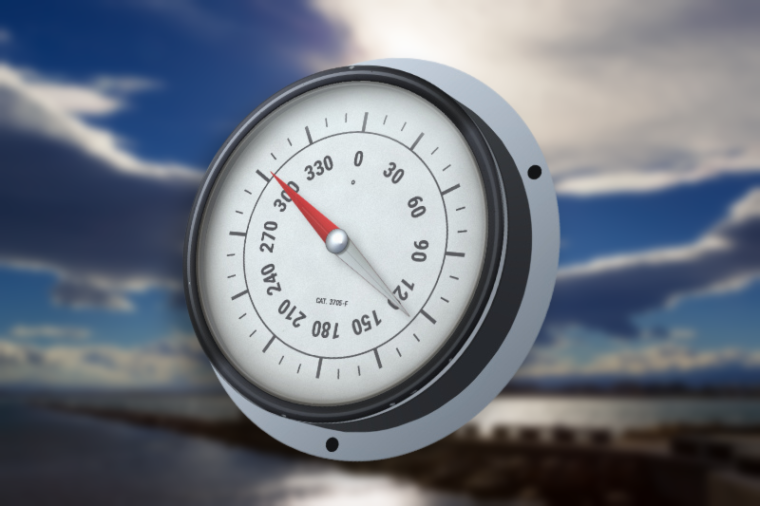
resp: 305,°
